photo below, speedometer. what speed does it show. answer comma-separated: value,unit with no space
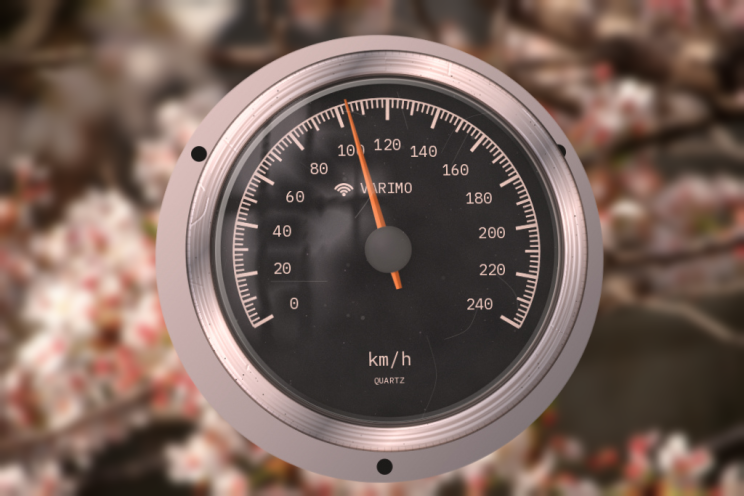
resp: 104,km/h
